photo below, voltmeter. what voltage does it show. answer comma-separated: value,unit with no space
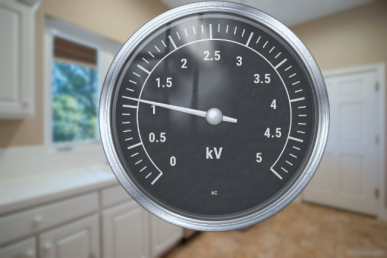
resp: 1.1,kV
